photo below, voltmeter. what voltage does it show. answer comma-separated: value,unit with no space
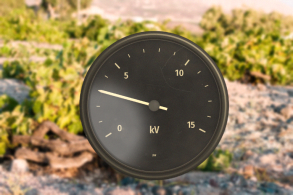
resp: 3,kV
